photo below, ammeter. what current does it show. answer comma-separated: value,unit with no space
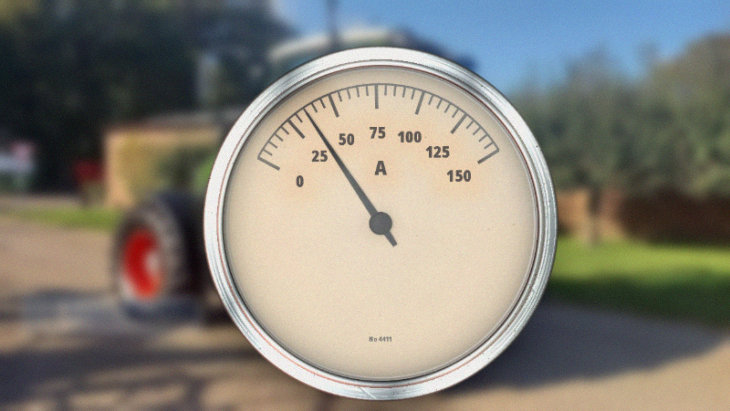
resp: 35,A
